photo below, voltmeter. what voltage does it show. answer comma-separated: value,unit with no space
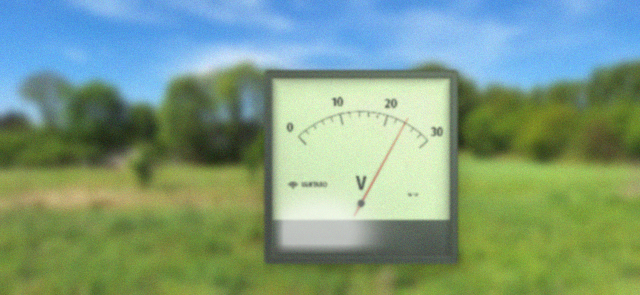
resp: 24,V
